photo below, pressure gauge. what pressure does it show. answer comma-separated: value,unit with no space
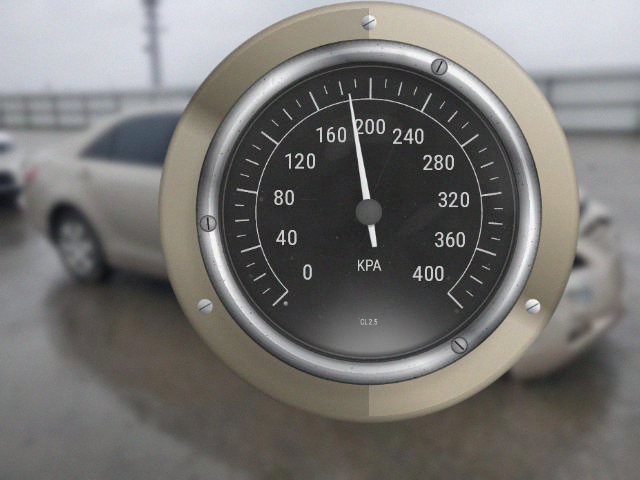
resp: 185,kPa
